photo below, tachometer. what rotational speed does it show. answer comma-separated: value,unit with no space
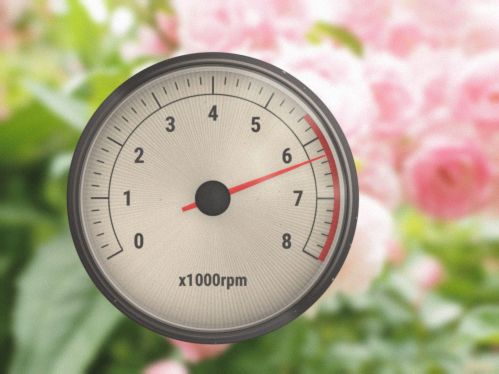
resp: 6300,rpm
